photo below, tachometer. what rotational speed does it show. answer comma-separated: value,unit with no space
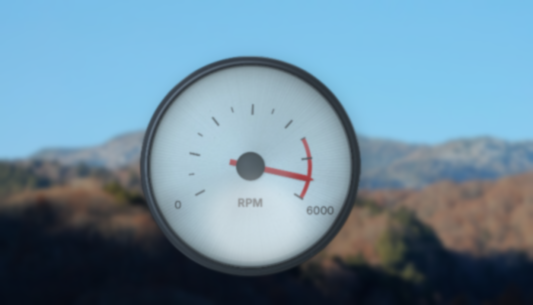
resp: 5500,rpm
